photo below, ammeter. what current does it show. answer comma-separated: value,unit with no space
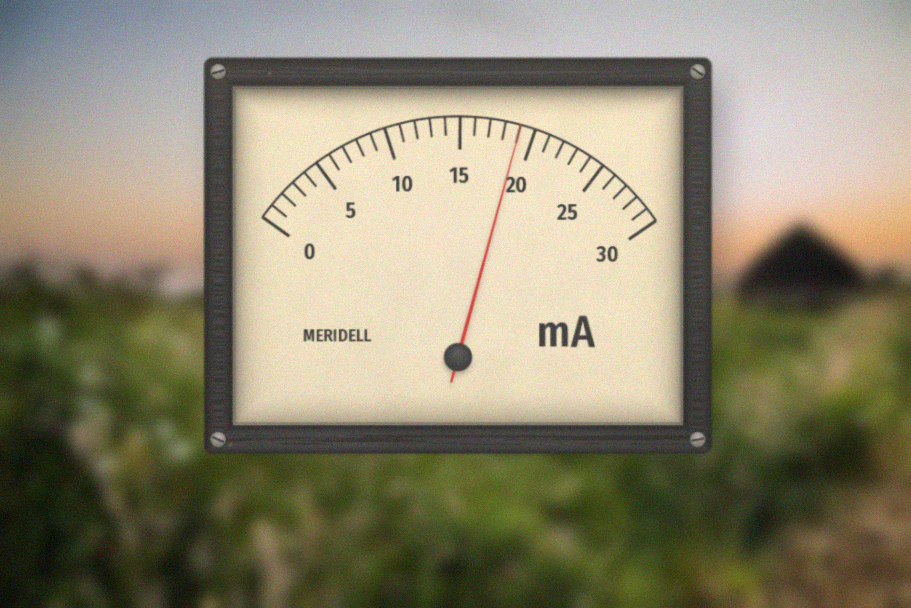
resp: 19,mA
